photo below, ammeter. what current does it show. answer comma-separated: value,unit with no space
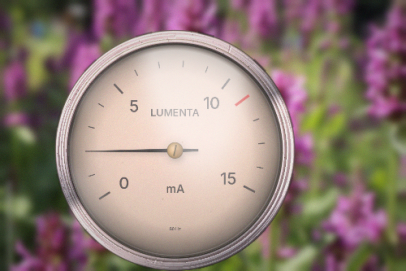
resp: 2,mA
